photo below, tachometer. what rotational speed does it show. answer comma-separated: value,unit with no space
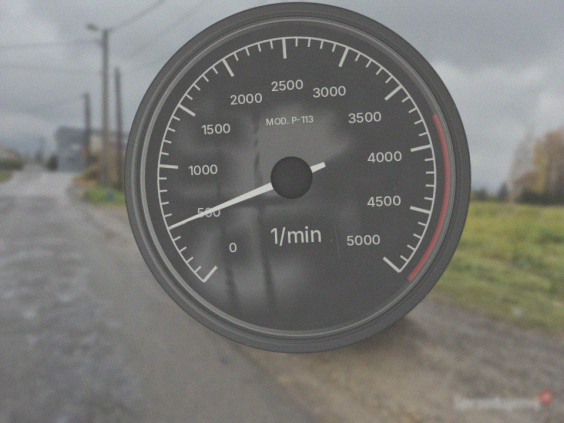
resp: 500,rpm
